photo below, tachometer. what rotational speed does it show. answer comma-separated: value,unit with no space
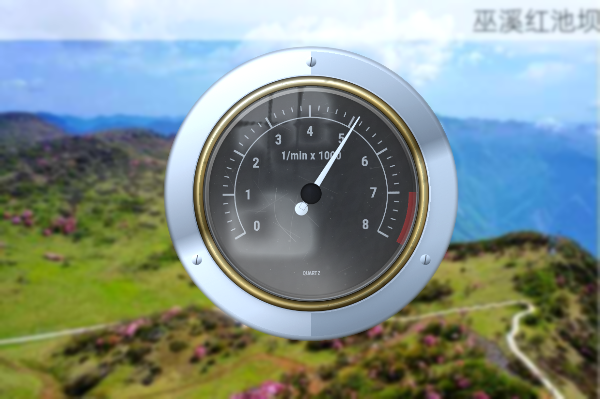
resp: 5100,rpm
